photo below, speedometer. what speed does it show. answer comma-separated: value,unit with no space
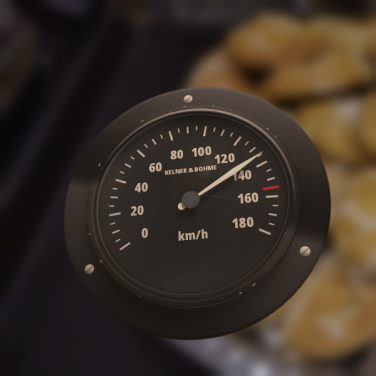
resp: 135,km/h
